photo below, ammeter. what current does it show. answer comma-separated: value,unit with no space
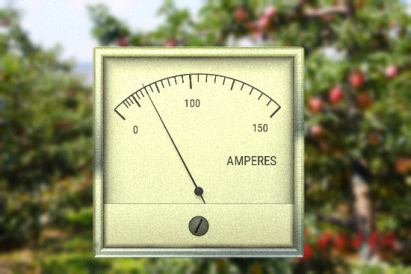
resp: 65,A
